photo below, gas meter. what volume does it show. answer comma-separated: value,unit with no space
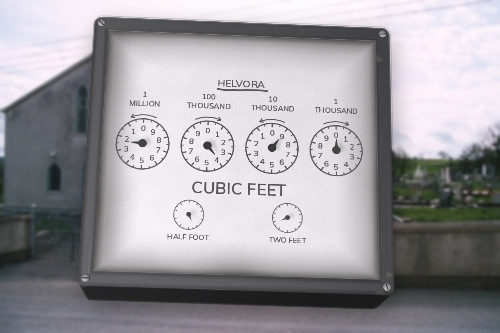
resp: 239000,ft³
